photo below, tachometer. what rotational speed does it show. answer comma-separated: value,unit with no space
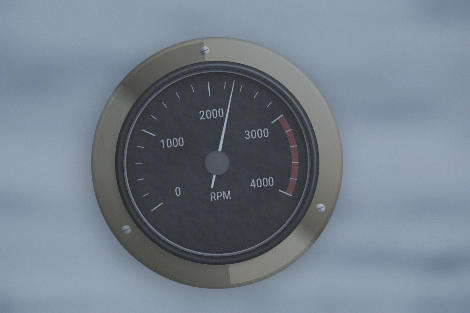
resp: 2300,rpm
